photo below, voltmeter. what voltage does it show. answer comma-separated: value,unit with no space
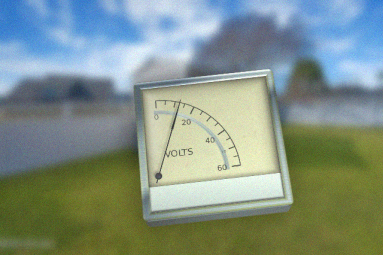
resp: 12.5,V
